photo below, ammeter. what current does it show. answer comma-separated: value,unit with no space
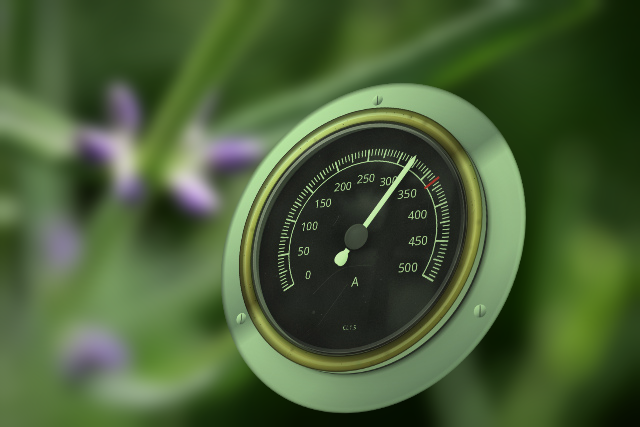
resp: 325,A
